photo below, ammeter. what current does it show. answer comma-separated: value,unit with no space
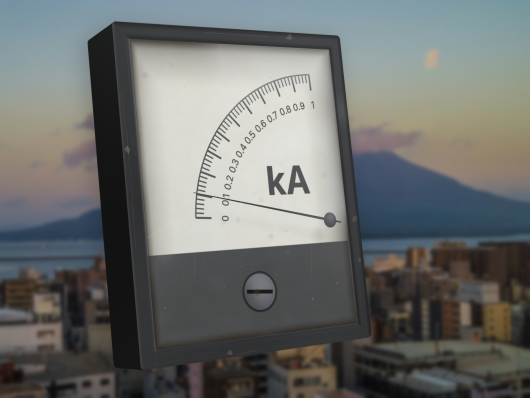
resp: 0.1,kA
